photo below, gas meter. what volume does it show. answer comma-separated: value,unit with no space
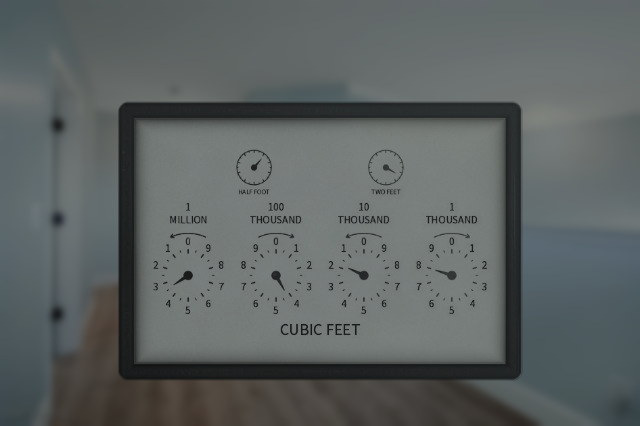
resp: 341800,ft³
